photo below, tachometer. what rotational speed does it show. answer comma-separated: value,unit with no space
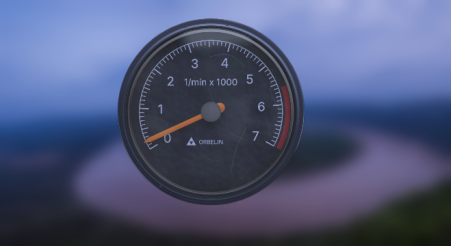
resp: 200,rpm
